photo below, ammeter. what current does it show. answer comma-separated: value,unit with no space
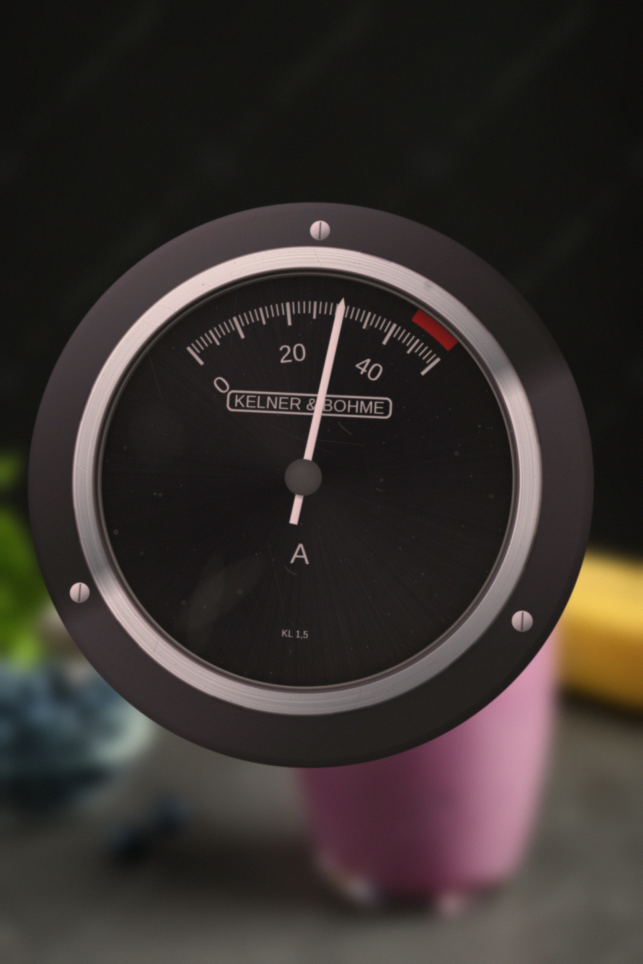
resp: 30,A
